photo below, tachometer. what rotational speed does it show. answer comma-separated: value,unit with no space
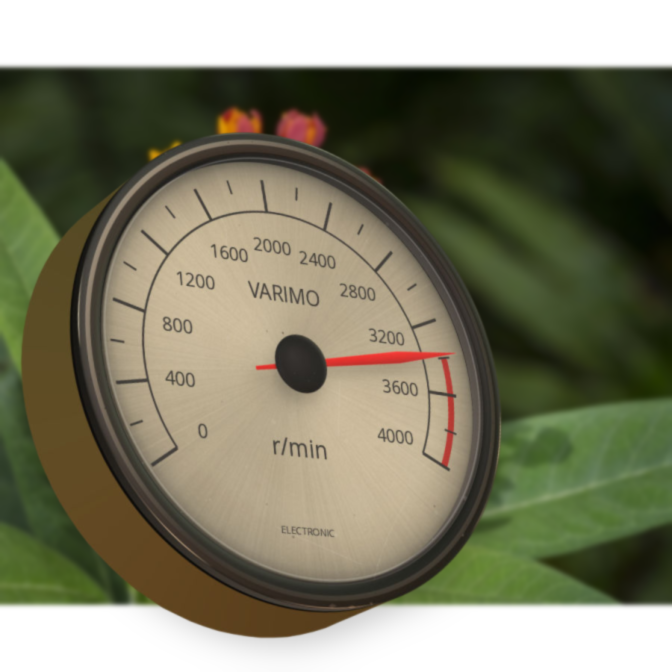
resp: 3400,rpm
